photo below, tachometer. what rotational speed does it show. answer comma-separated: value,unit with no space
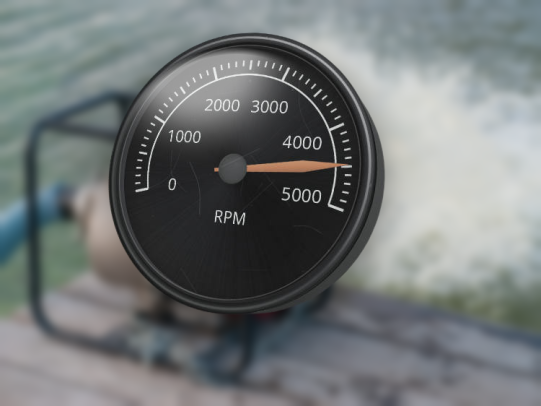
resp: 4500,rpm
